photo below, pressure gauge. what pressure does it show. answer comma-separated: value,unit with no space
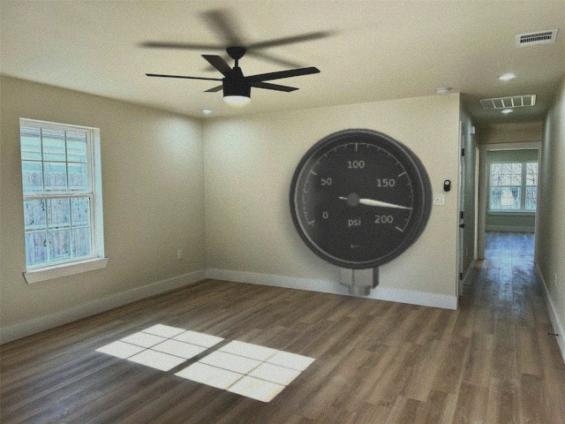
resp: 180,psi
